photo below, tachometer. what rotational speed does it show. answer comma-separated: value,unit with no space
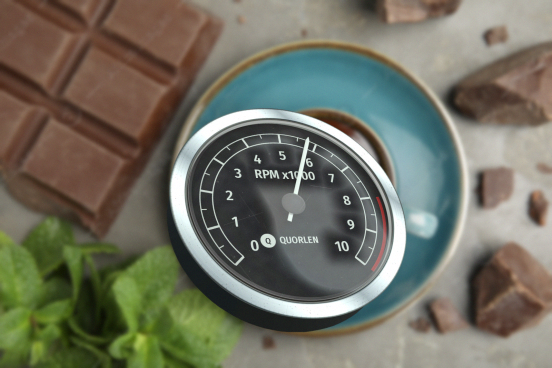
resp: 5750,rpm
